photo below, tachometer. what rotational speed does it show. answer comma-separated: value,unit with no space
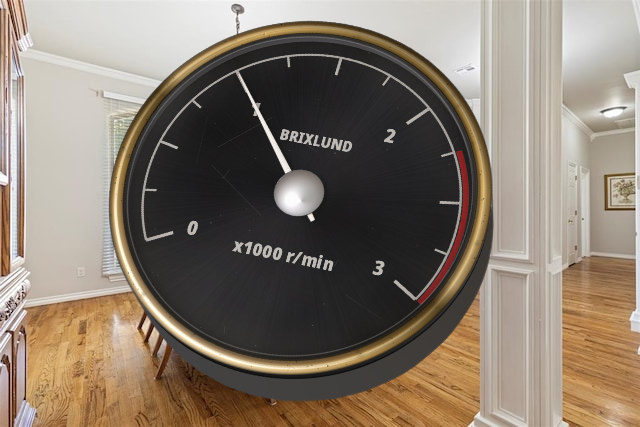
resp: 1000,rpm
